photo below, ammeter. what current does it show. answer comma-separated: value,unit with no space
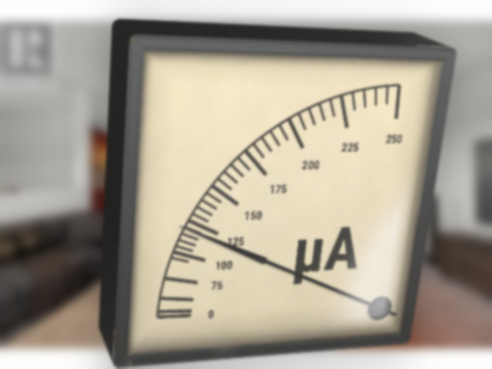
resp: 120,µA
